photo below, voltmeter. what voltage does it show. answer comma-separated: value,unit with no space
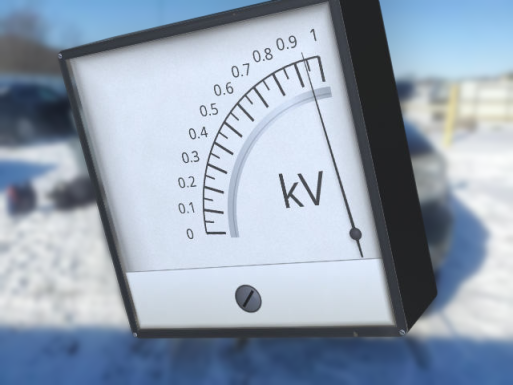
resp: 0.95,kV
